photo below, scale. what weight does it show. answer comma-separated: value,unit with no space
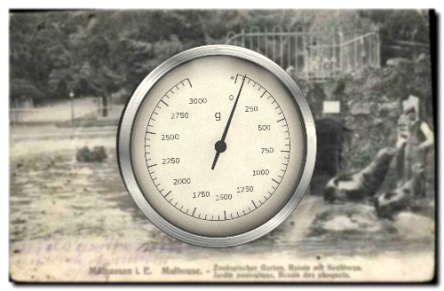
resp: 50,g
